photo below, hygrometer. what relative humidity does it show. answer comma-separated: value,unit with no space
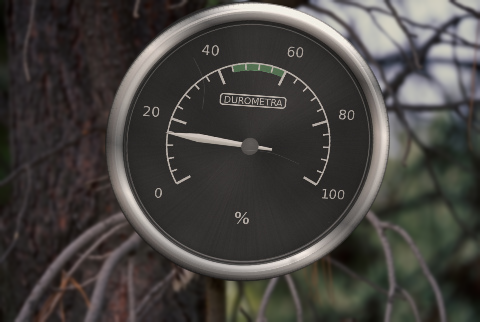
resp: 16,%
